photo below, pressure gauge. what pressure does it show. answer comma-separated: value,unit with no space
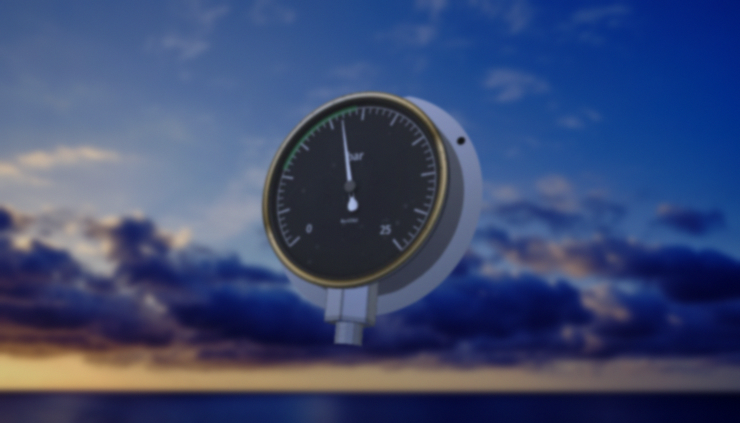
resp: 11,bar
